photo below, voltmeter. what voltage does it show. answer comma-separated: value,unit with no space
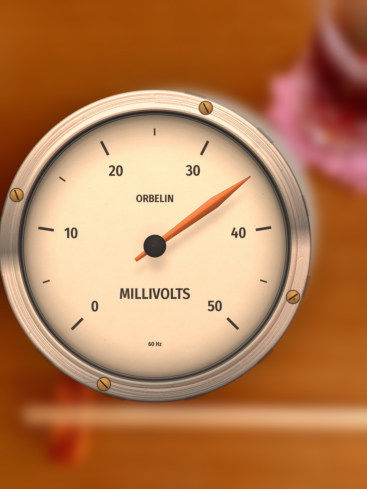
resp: 35,mV
